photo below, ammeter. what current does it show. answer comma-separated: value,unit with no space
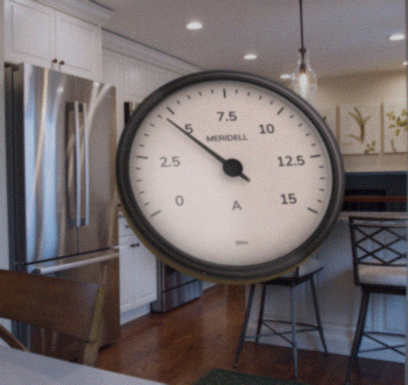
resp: 4.5,A
